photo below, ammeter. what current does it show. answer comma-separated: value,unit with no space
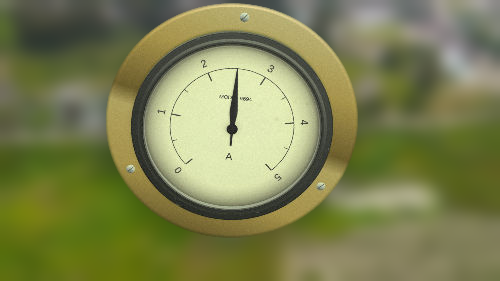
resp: 2.5,A
